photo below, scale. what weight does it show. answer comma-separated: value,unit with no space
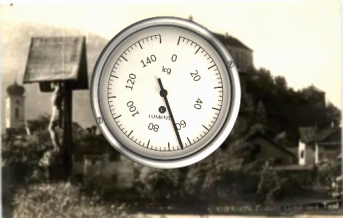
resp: 64,kg
